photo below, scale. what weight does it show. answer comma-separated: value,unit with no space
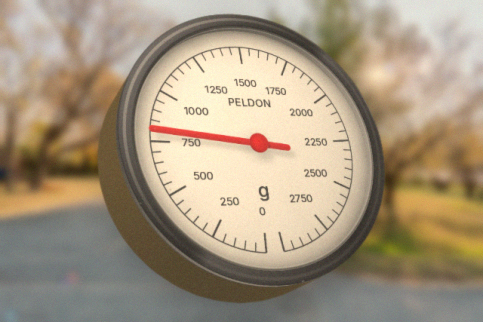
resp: 800,g
